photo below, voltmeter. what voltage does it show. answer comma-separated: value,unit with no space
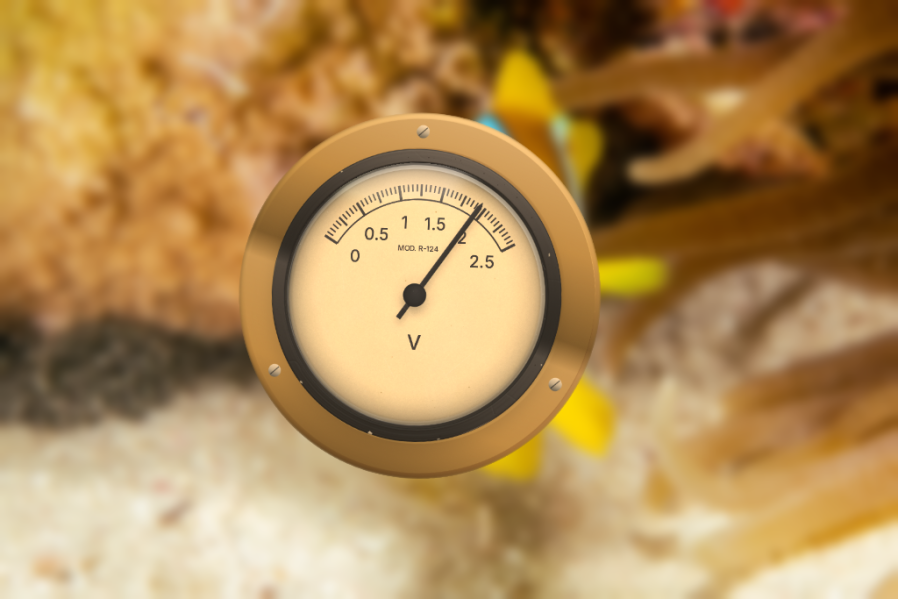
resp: 1.95,V
